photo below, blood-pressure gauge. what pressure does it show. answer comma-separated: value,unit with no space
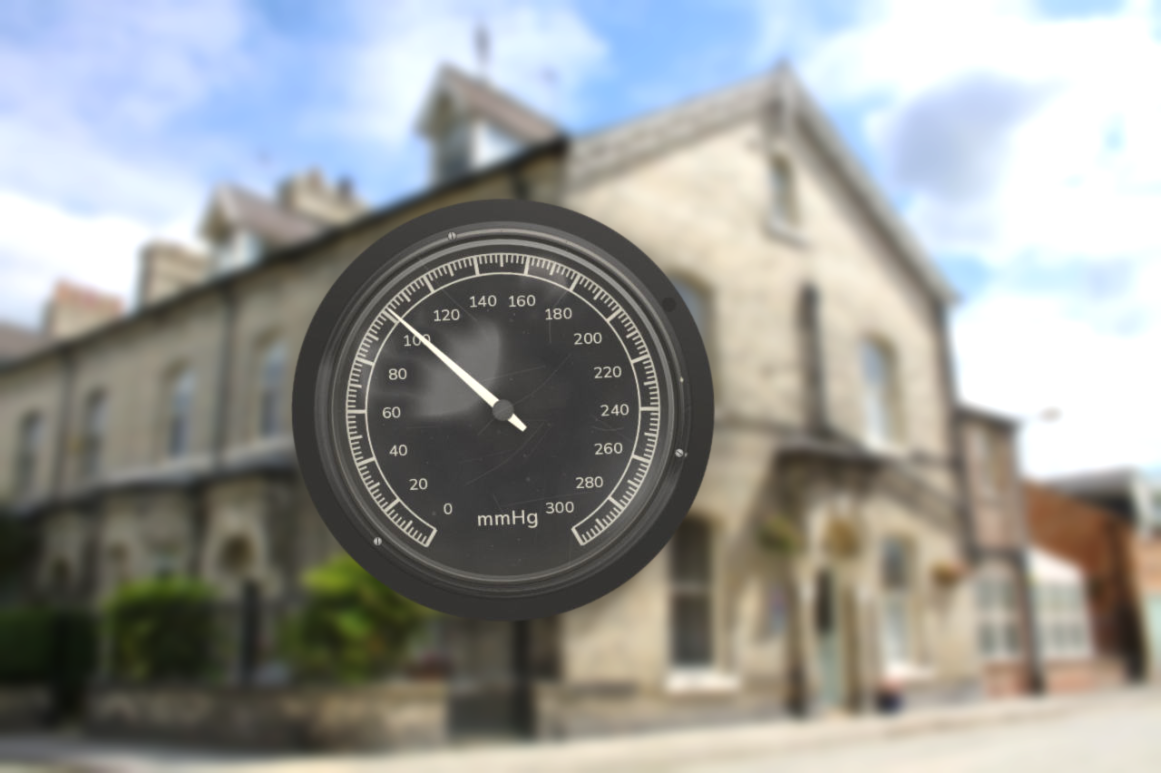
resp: 102,mmHg
